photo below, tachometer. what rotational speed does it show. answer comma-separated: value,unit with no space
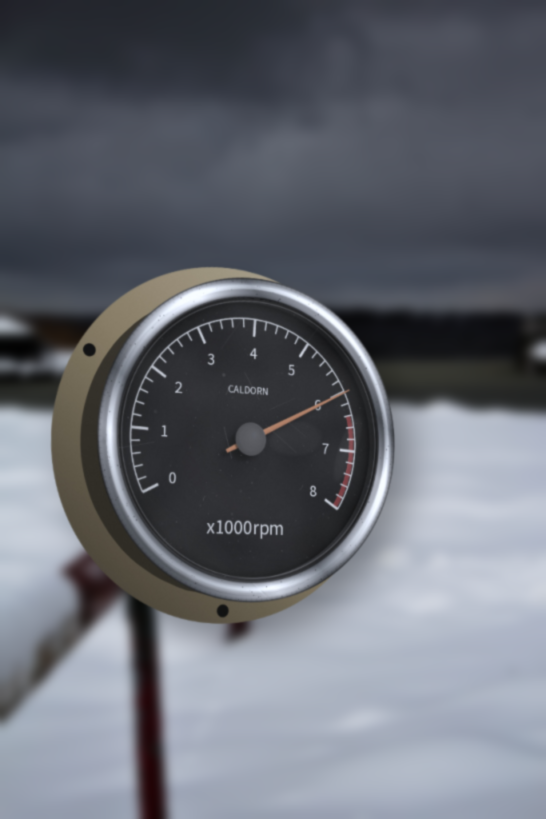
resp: 6000,rpm
